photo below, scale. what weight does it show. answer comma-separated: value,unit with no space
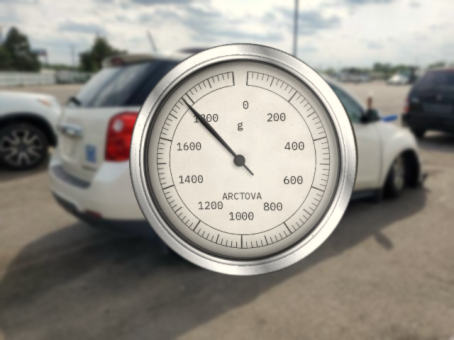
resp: 1780,g
